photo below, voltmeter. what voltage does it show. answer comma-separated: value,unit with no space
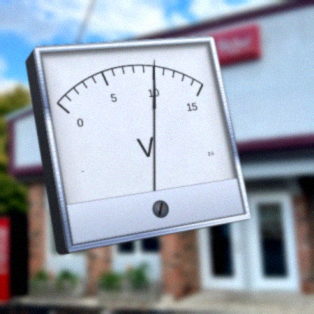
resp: 10,V
